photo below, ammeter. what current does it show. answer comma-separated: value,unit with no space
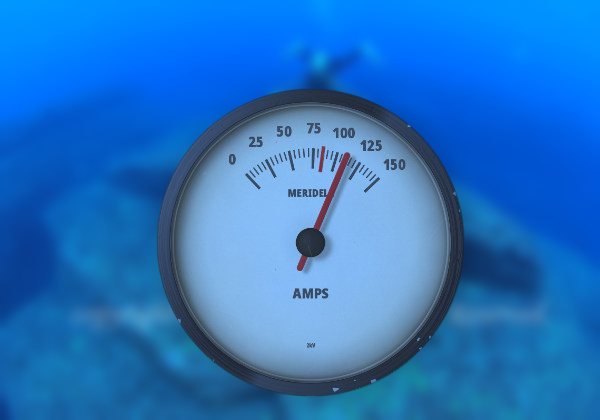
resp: 110,A
